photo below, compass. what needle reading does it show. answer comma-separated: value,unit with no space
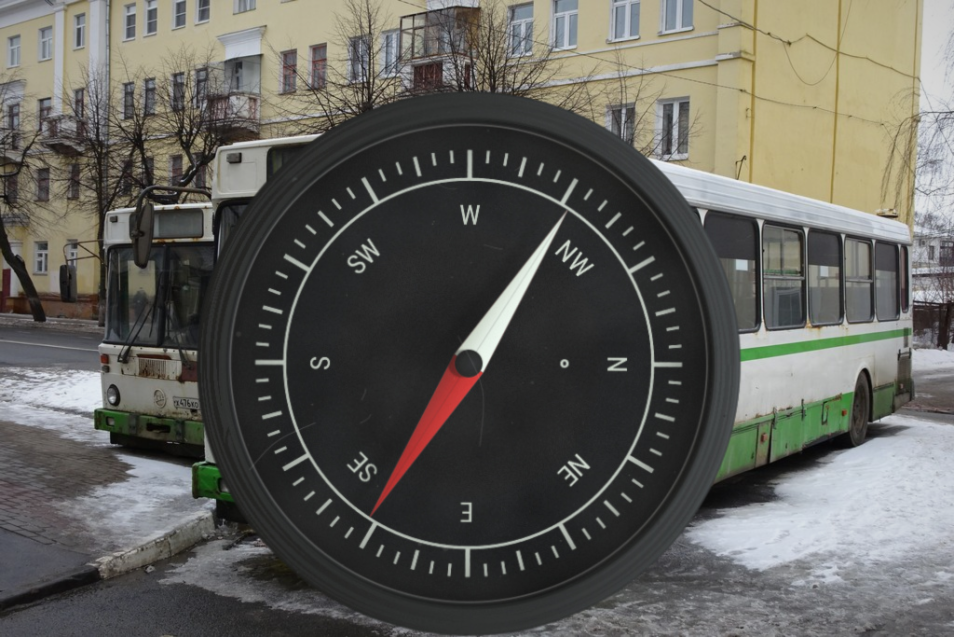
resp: 122.5,°
